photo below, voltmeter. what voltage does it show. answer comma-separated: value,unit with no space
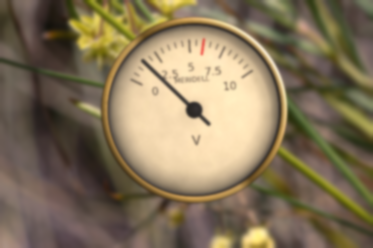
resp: 1.5,V
